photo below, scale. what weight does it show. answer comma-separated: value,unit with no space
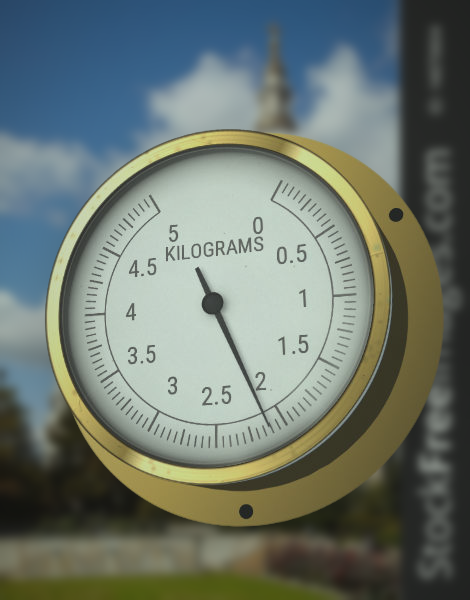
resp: 2.1,kg
